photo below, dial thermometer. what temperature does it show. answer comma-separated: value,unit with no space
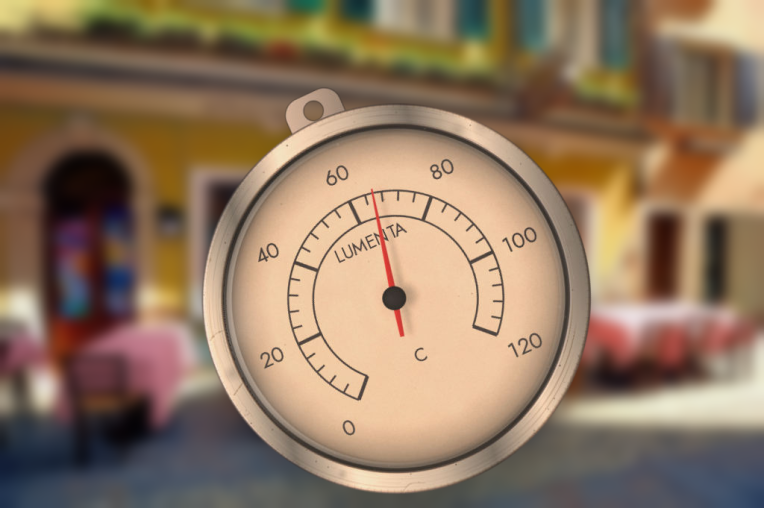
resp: 66,°C
